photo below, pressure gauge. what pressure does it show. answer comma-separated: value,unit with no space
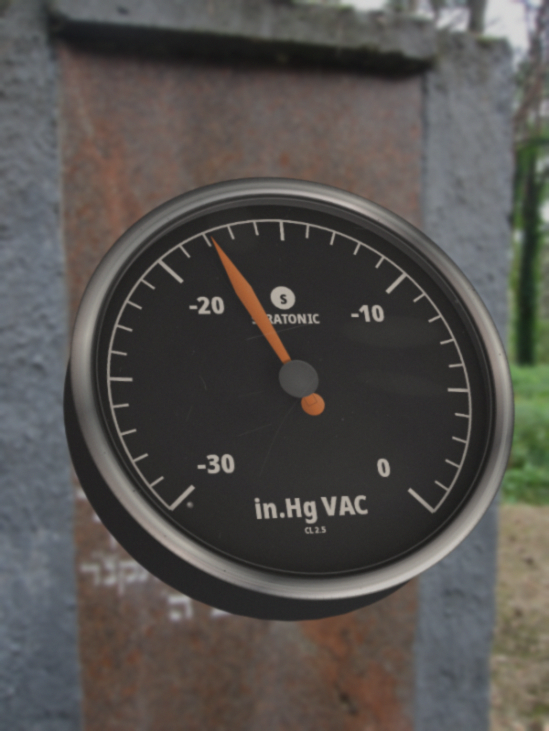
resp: -18,inHg
